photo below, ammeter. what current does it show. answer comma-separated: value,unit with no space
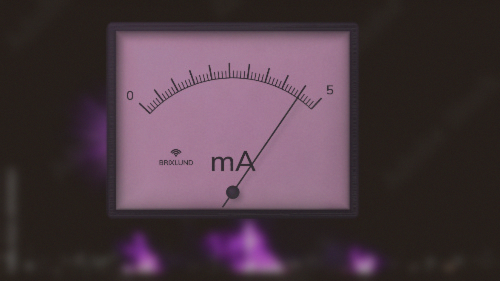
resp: 4.5,mA
